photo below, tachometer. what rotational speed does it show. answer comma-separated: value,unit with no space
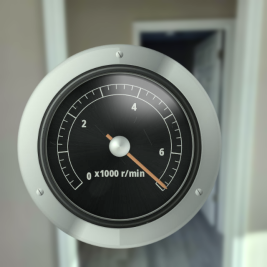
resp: 6900,rpm
